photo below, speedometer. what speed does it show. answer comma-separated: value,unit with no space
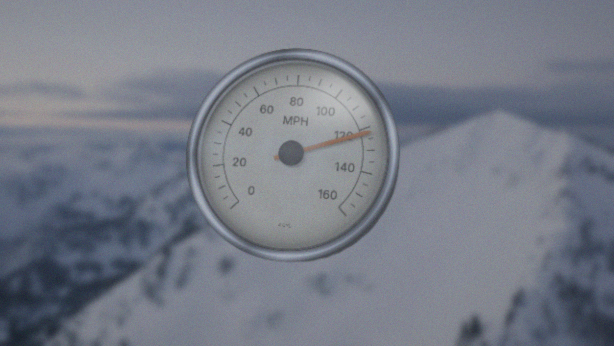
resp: 122.5,mph
